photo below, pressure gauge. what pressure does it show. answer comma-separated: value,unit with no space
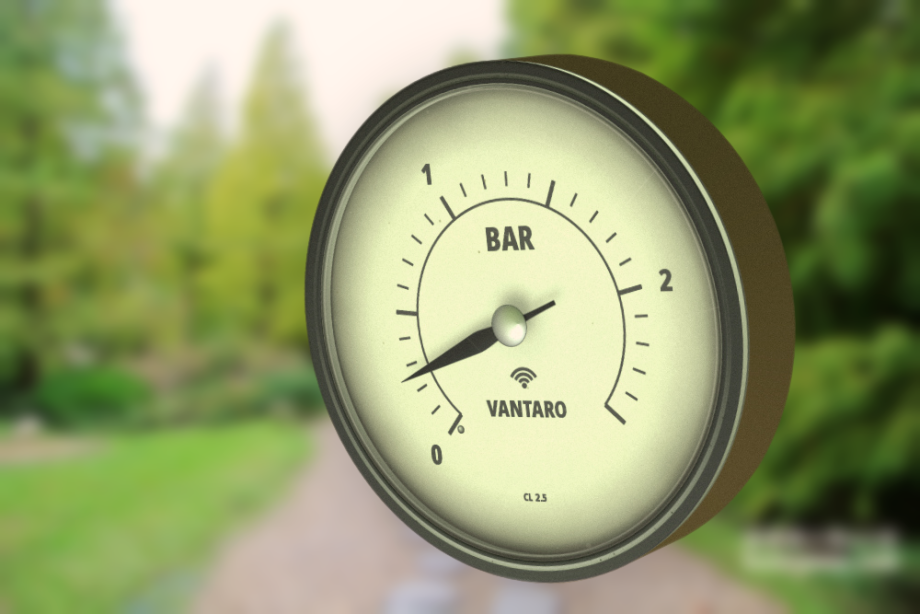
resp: 0.25,bar
